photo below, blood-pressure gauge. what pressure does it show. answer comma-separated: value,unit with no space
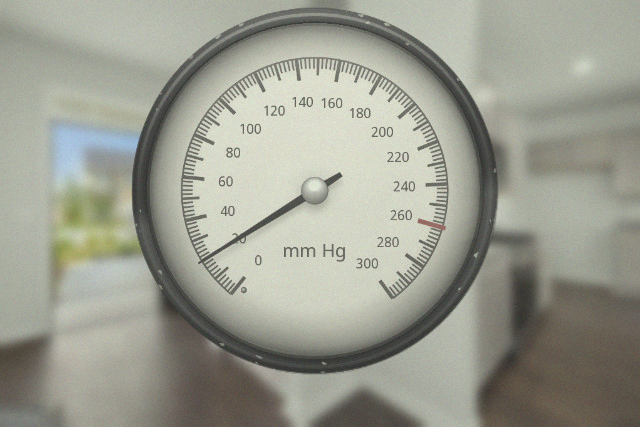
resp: 20,mmHg
